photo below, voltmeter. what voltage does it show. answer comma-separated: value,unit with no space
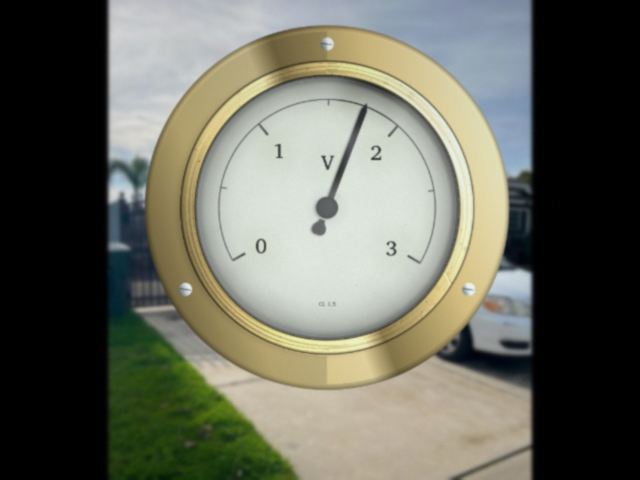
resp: 1.75,V
